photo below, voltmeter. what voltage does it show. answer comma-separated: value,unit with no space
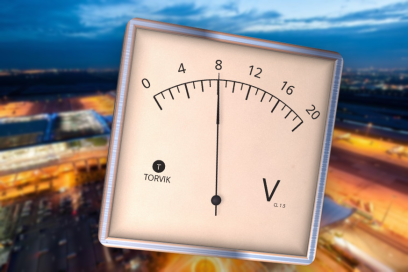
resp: 8,V
